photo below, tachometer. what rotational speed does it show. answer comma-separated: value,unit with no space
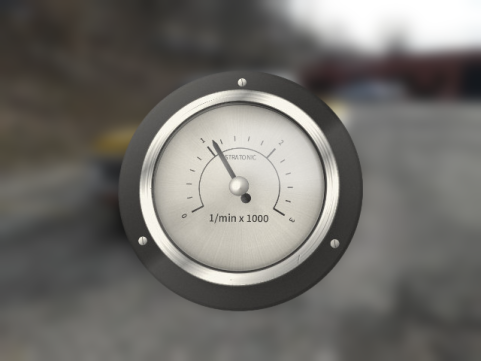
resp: 1100,rpm
